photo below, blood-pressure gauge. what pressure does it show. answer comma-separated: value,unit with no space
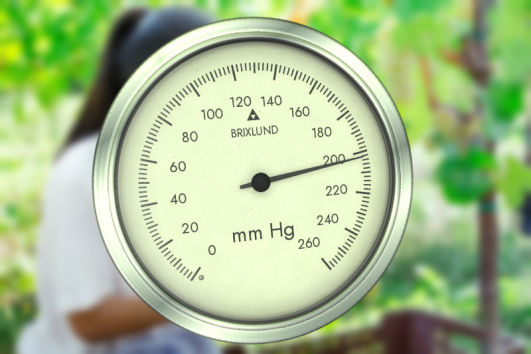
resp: 202,mmHg
